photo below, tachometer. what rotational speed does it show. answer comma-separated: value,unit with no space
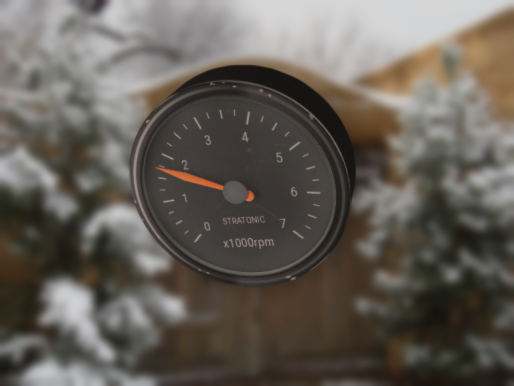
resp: 1750,rpm
